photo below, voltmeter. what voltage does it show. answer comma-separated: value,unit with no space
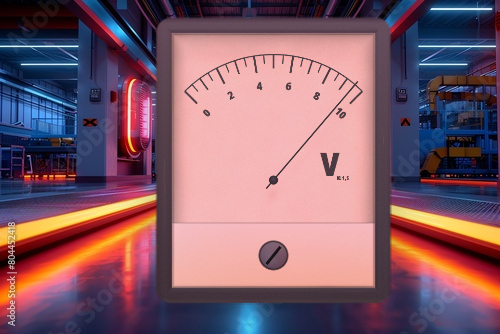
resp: 9.5,V
